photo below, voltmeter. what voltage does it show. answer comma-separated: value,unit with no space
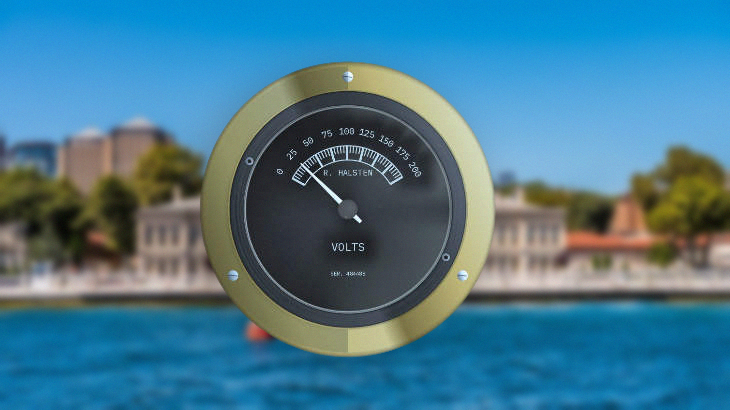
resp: 25,V
